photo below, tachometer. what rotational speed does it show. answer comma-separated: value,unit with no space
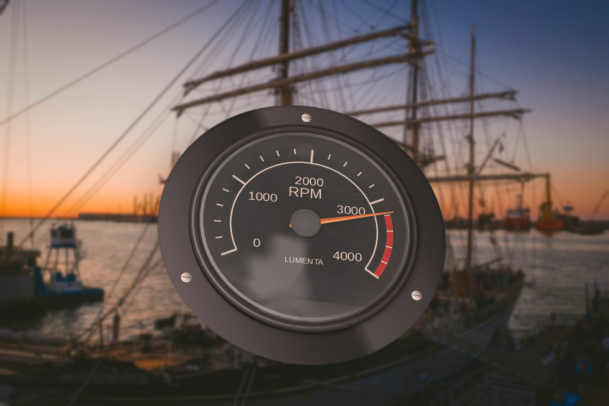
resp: 3200,rpm
